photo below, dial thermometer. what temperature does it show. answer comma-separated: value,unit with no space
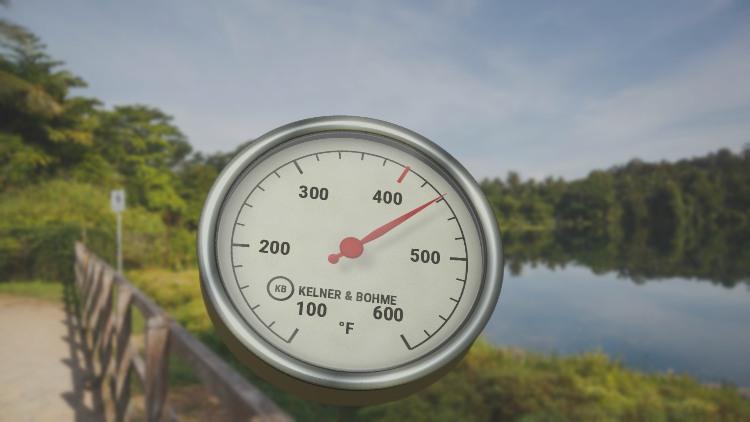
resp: 440,°F
